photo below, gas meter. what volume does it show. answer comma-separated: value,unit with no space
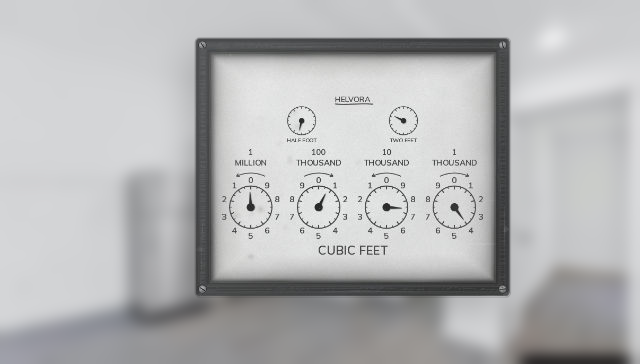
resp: 7400,ft³
